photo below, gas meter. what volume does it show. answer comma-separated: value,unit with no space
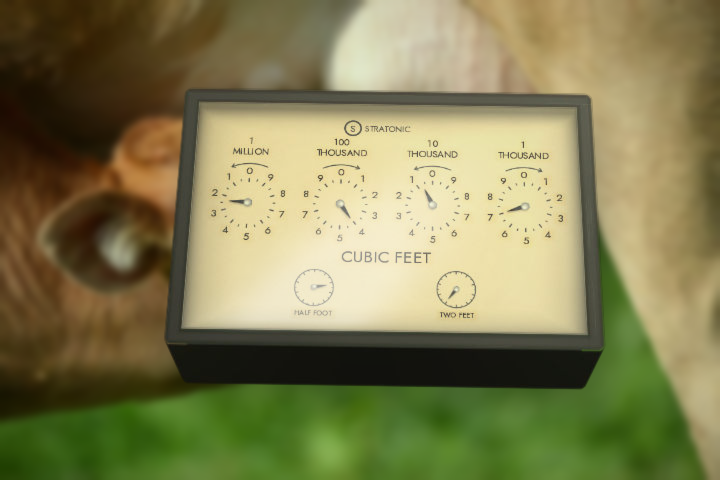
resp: 240700,ft³
